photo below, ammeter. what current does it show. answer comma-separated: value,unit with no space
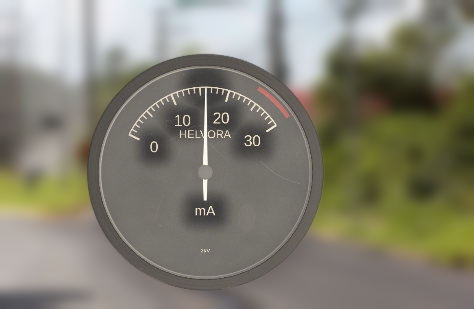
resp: 16,mA
